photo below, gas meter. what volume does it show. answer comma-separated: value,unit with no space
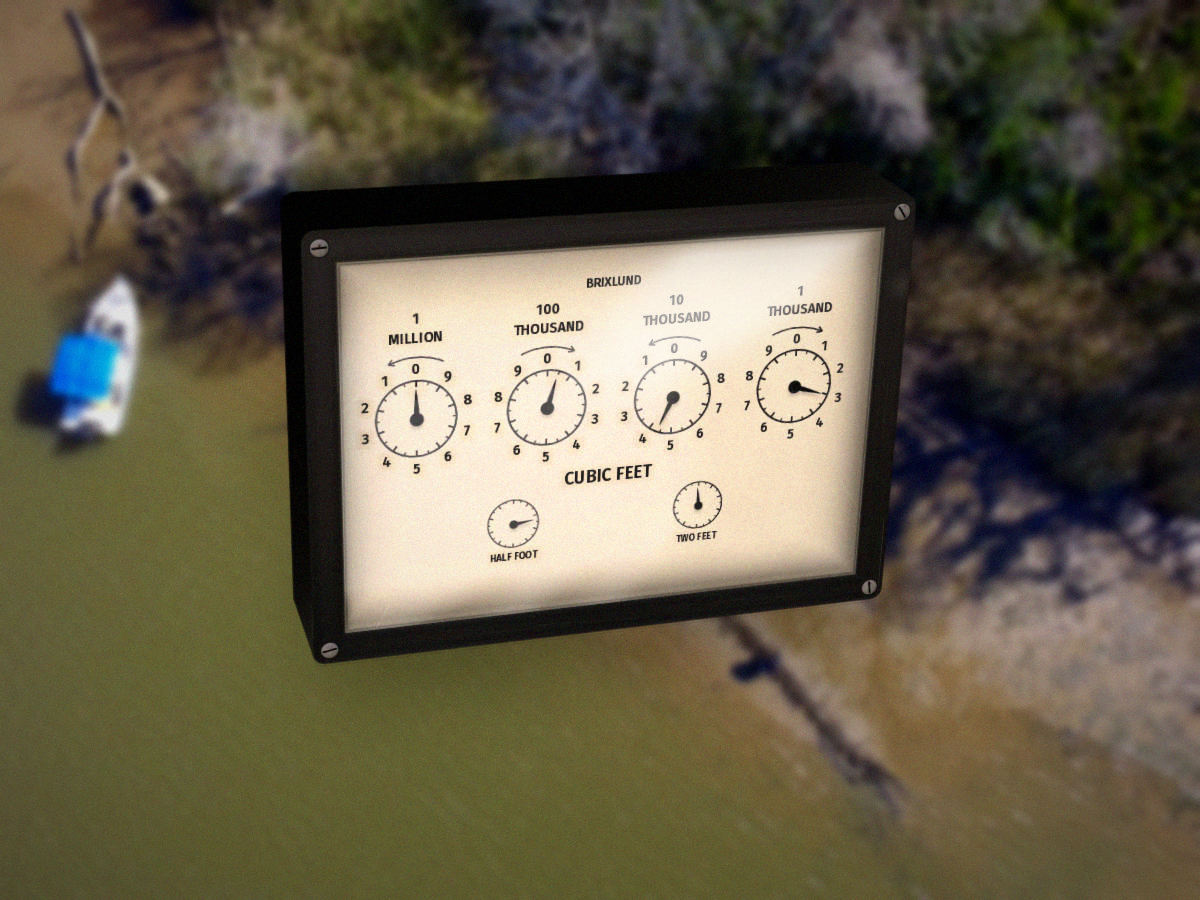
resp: 4300,ft³
